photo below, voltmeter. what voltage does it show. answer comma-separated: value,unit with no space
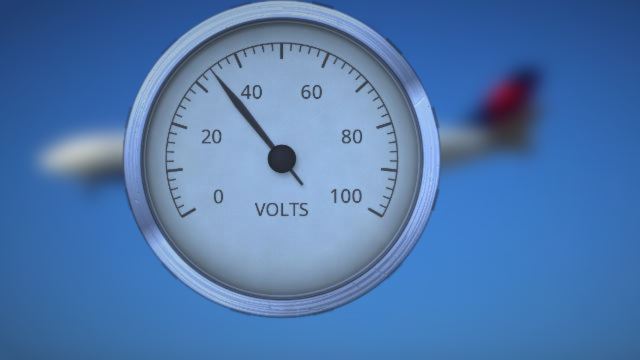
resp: 34,V
